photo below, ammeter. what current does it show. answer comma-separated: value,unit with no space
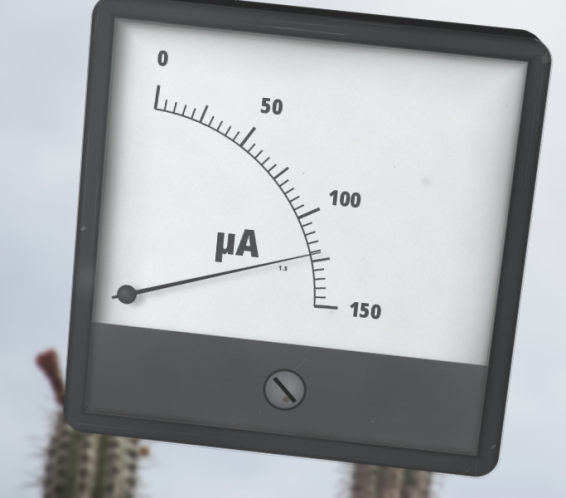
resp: 120,µA
